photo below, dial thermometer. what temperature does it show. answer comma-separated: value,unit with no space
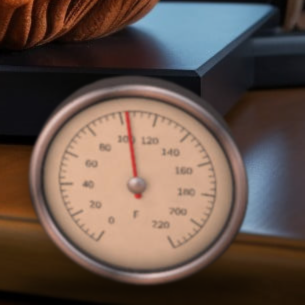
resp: 104,°F
